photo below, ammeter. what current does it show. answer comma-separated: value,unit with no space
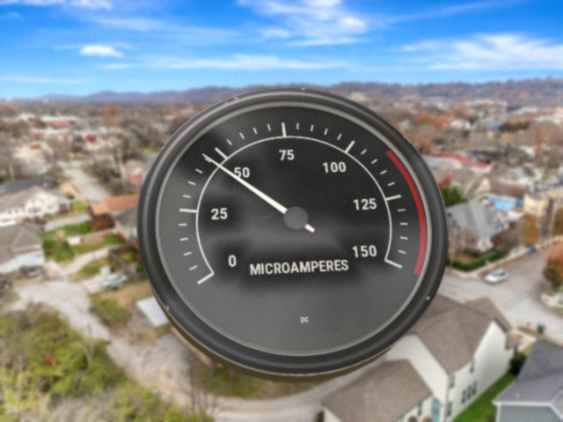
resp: 45,µA
